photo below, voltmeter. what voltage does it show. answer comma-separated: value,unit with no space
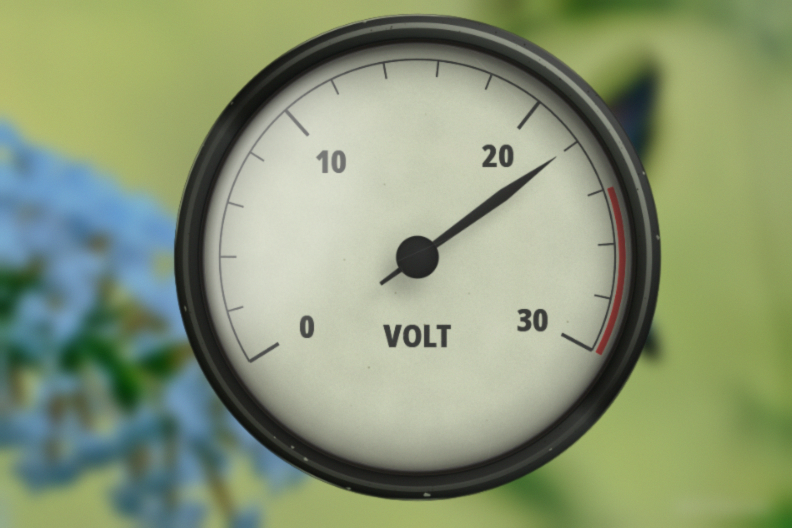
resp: 22,V
